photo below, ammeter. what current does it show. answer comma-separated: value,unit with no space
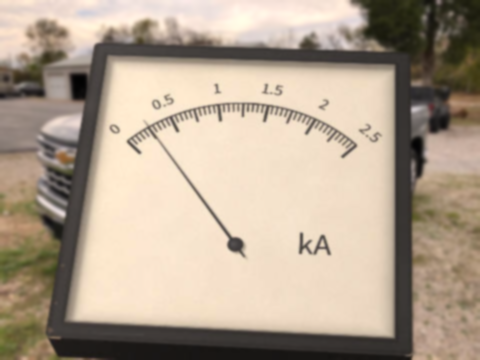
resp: 0.25,kA
